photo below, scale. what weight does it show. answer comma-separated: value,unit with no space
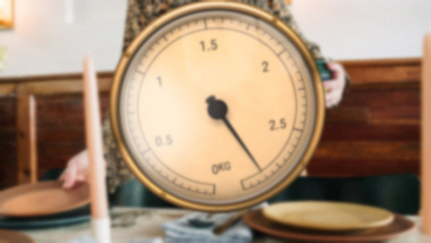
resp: 2.85,kg
